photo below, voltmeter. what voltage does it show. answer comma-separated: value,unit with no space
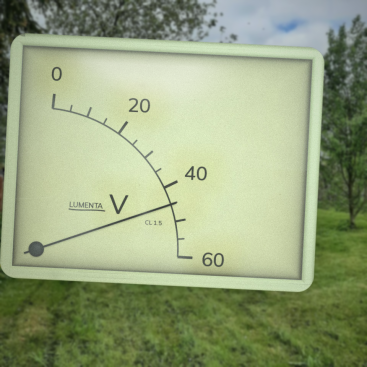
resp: 45,V
